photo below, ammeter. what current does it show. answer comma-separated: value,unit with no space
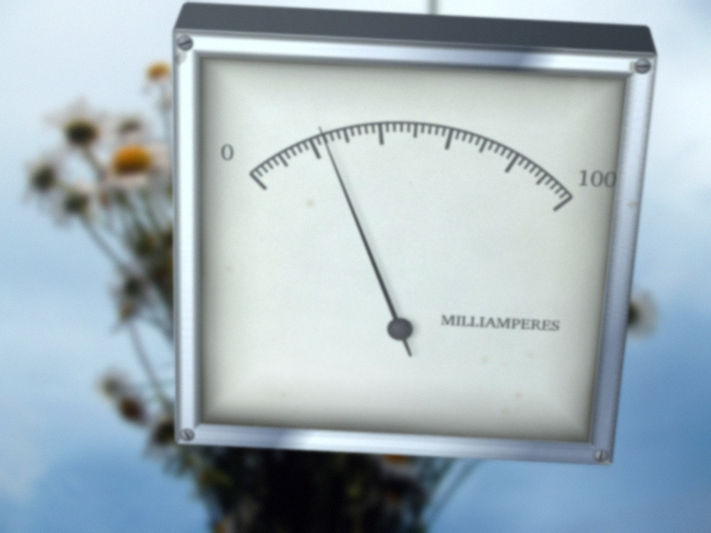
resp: 24,mA
